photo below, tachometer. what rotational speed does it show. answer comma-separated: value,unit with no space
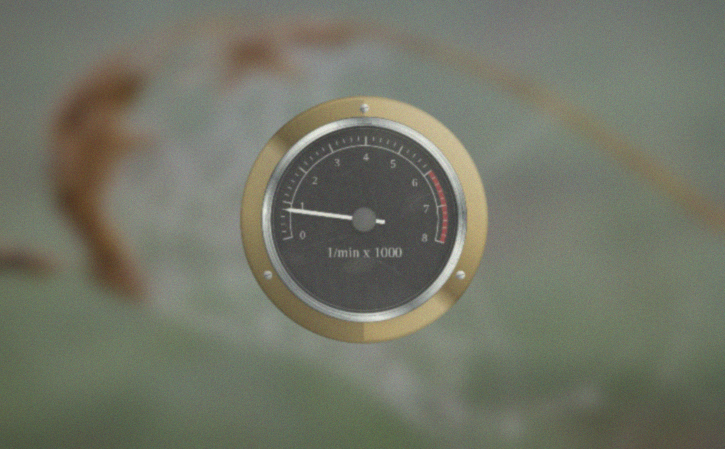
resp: 800,rpm
